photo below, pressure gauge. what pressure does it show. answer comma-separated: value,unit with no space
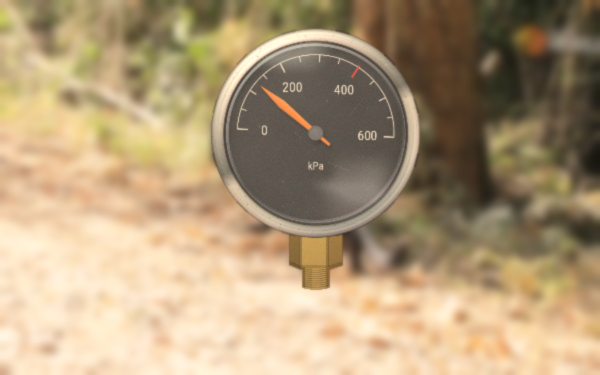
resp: 125,kPa
